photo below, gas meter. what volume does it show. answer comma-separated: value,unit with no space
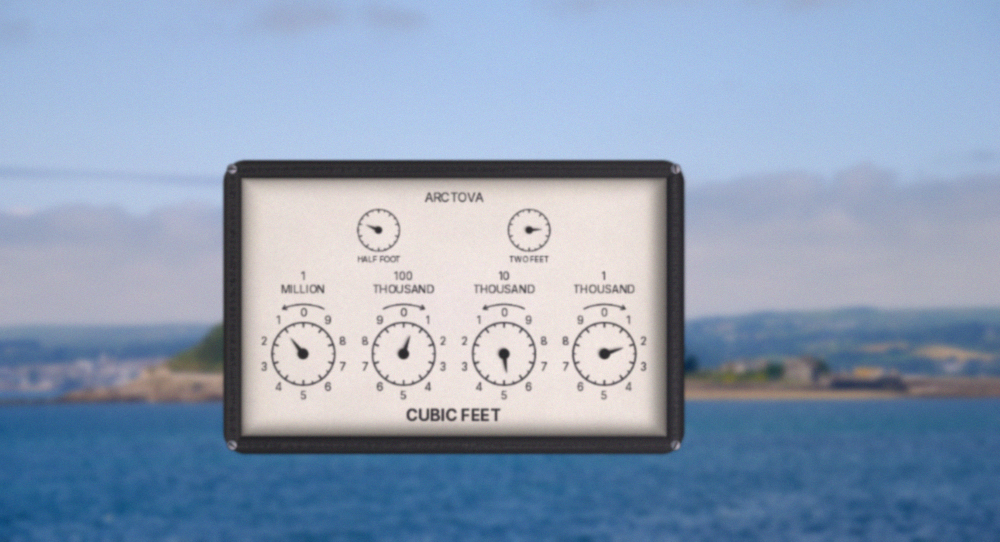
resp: 105200,ft³
